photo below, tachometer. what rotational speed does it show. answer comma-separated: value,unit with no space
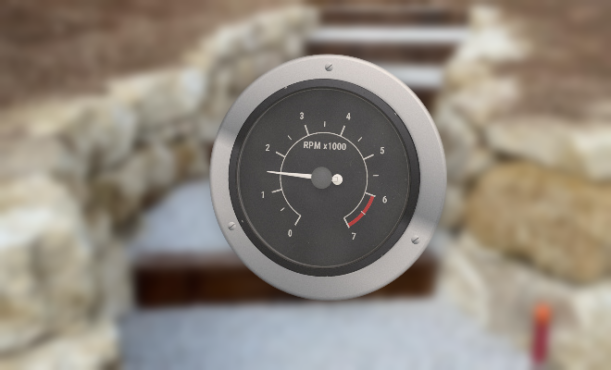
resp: 1500,rpm
